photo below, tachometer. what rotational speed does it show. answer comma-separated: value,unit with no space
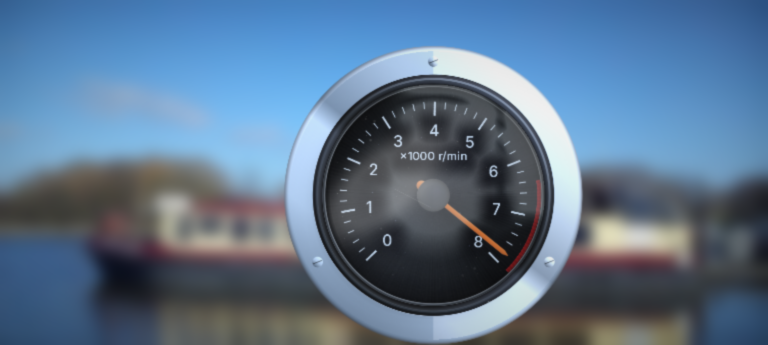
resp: 7800,rpm
